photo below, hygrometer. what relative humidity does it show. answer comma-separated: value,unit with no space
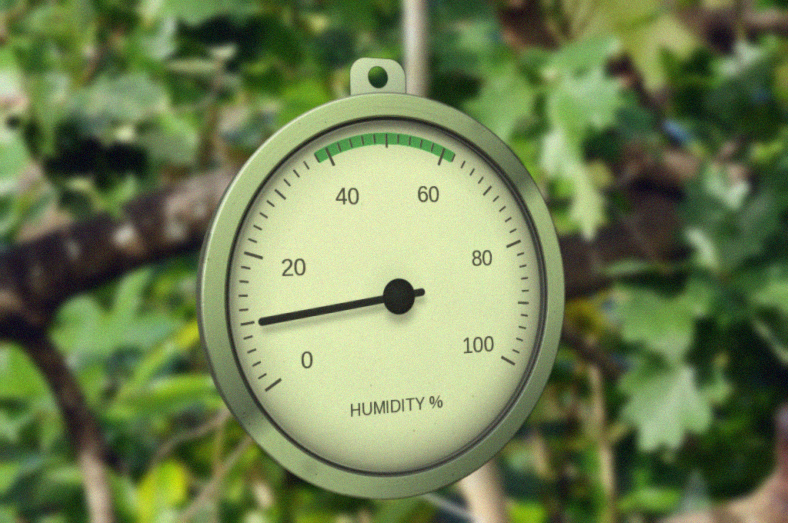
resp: 10,%
